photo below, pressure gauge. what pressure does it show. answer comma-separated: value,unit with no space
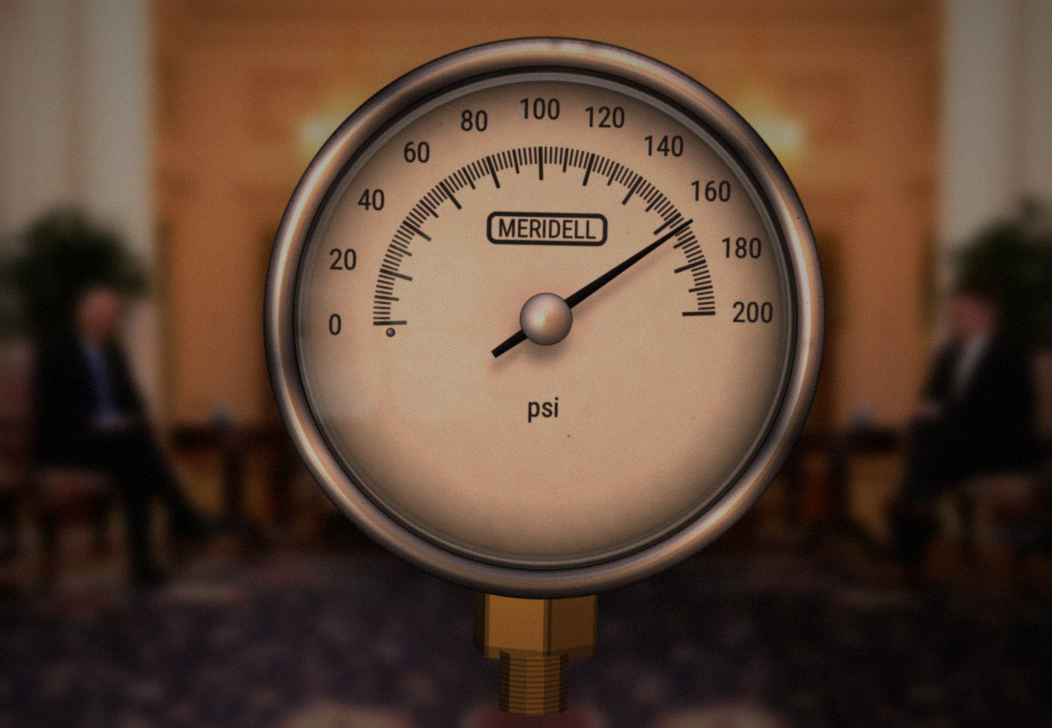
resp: 164,psi
